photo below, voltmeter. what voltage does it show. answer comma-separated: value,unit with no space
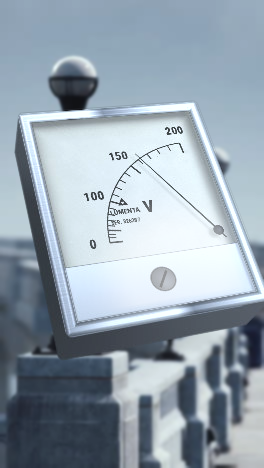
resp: 160,V
